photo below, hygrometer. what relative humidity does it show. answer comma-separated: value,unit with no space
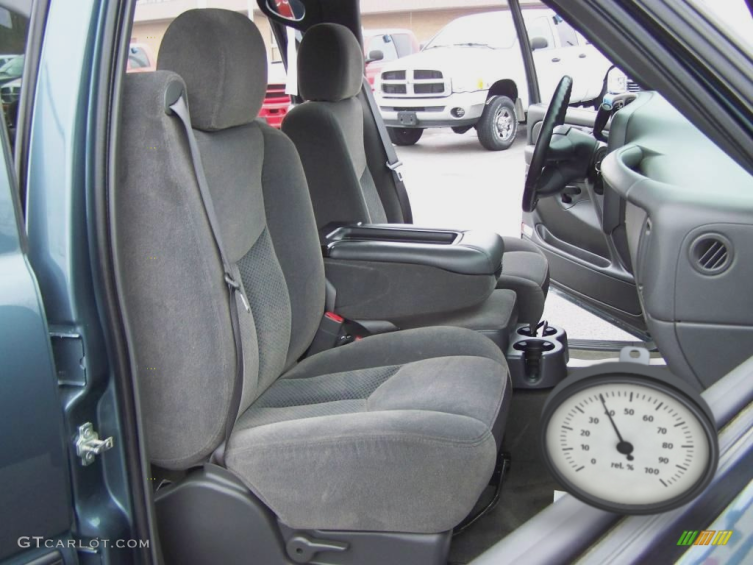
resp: 40,%
